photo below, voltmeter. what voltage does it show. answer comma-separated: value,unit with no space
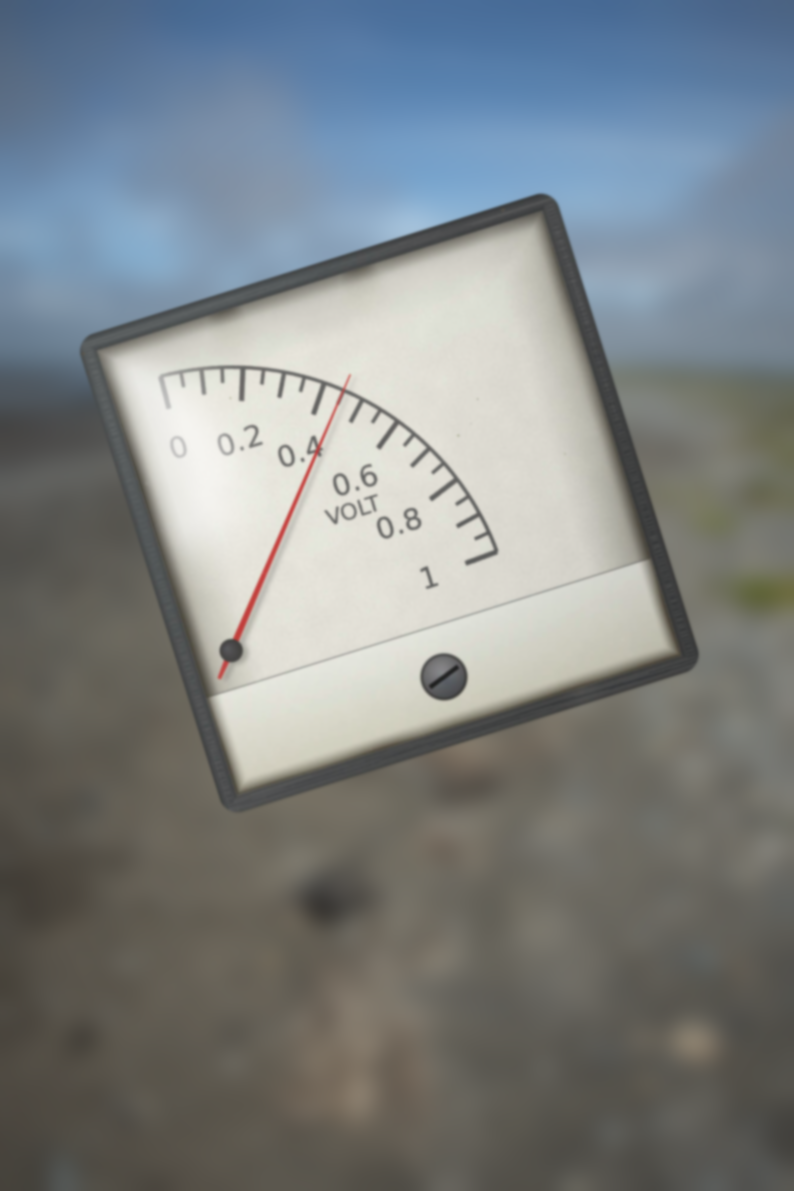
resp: 0.45,V
